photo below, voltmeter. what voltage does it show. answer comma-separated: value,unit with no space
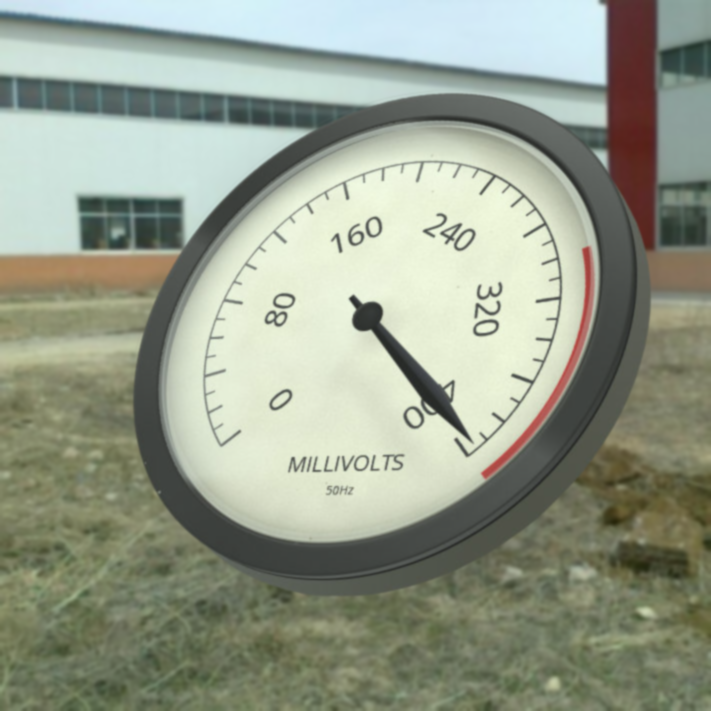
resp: 395,mV
